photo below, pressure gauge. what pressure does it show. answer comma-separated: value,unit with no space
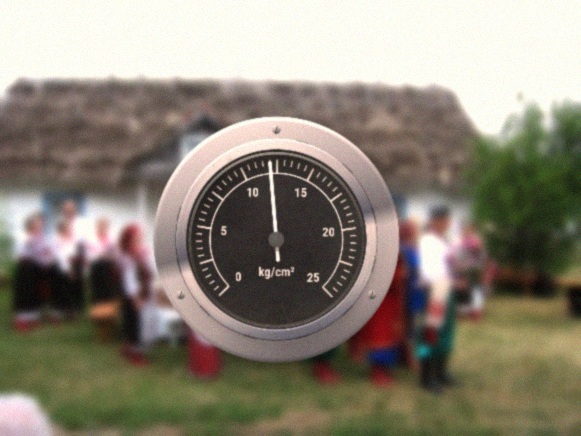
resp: 12,kg/cm²
